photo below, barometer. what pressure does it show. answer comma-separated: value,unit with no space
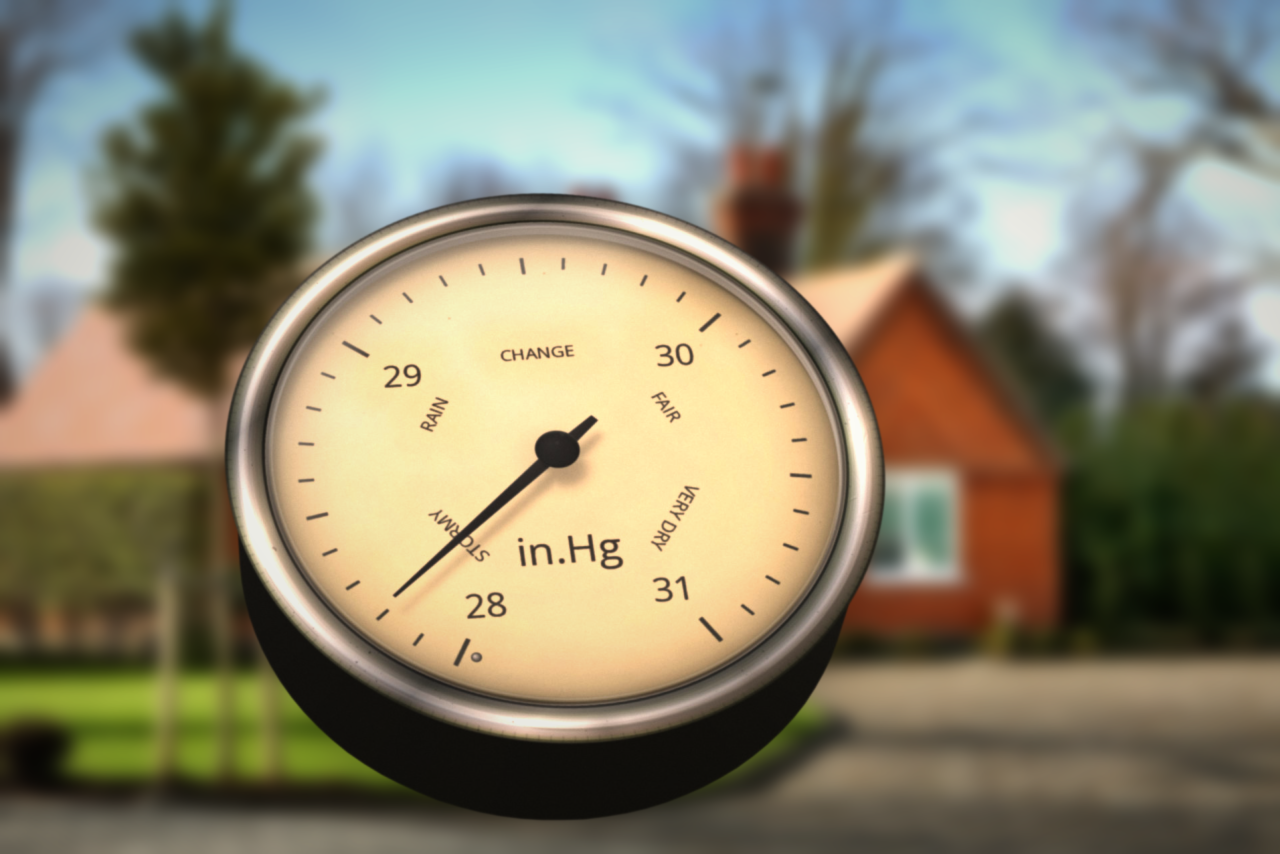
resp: 28.2,inHg
